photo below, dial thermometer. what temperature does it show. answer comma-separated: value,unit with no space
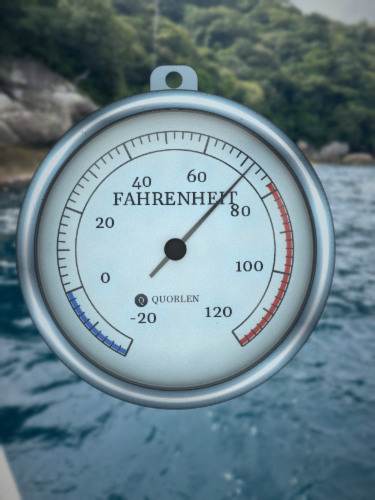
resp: 72,°F
